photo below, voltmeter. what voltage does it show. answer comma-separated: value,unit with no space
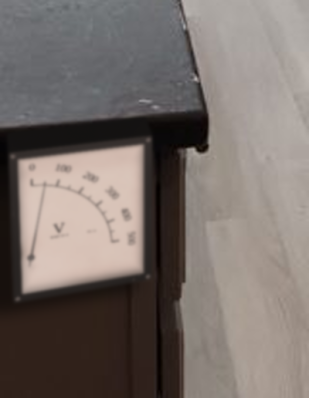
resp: 50,V
